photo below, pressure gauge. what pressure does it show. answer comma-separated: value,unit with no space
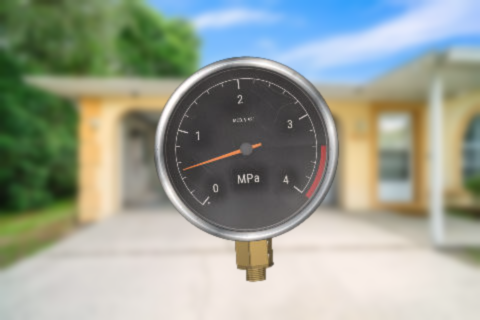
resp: 0.5,MPa
